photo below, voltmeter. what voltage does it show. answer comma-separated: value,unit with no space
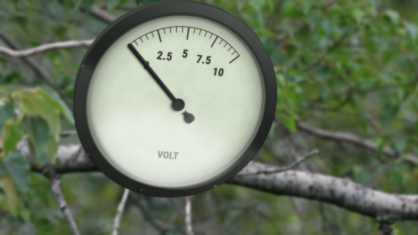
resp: 0,V
